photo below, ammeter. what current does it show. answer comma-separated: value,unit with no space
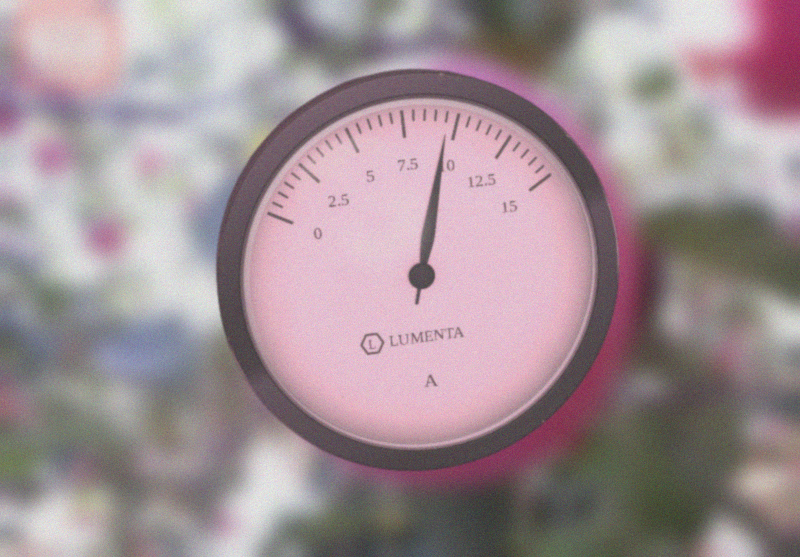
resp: 9.5,A
